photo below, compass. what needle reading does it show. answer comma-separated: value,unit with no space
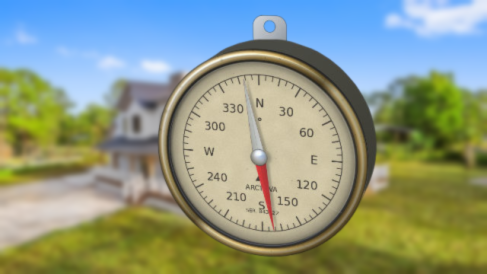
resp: 170,°
